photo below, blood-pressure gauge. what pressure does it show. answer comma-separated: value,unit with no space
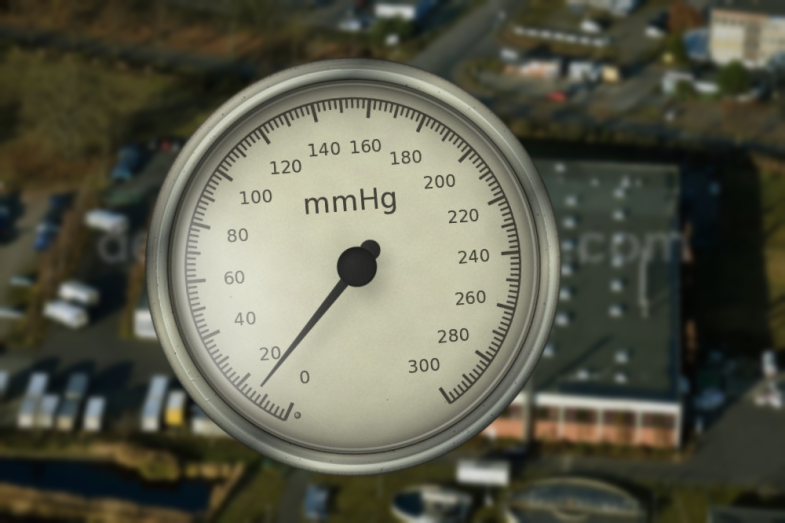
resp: 14,mmHg
